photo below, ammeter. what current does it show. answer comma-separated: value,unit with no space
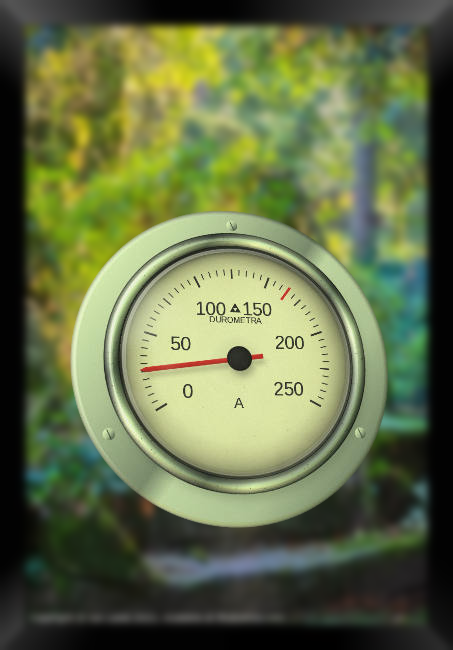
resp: 25,A
